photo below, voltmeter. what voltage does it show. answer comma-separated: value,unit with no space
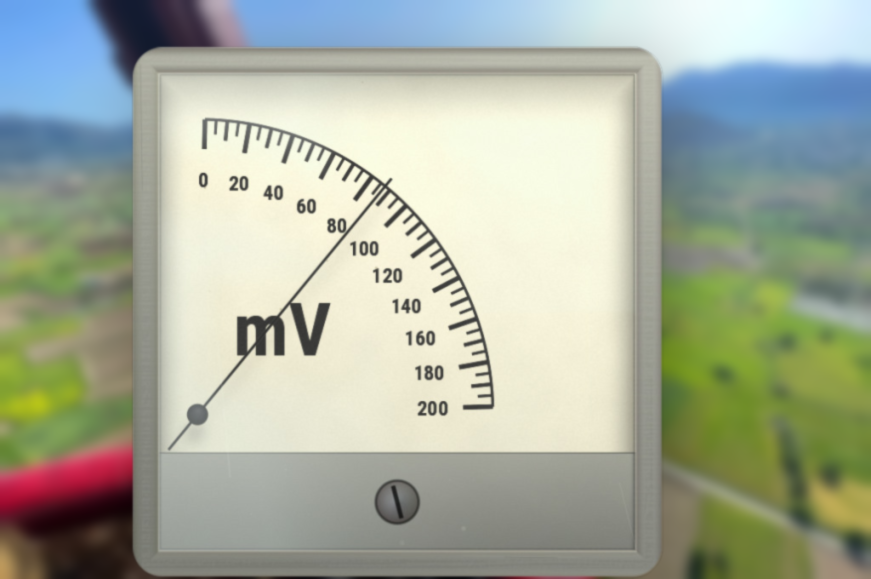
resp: 87.5,mV
